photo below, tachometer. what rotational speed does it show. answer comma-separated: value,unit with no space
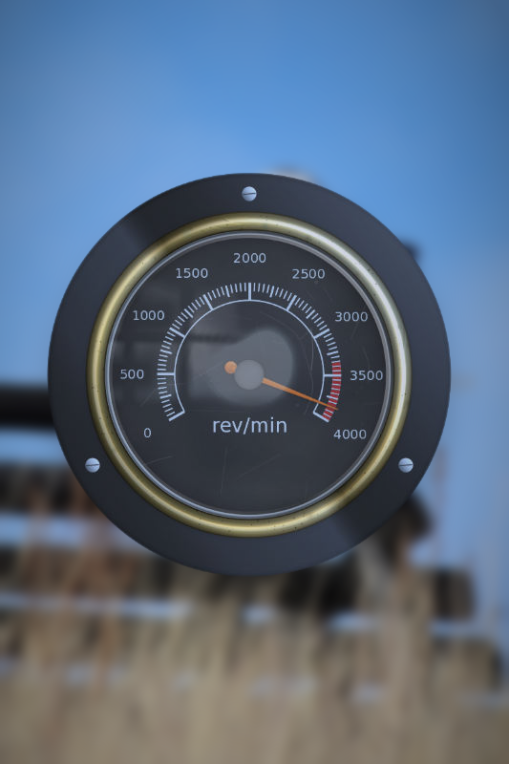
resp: 3850,rpm
